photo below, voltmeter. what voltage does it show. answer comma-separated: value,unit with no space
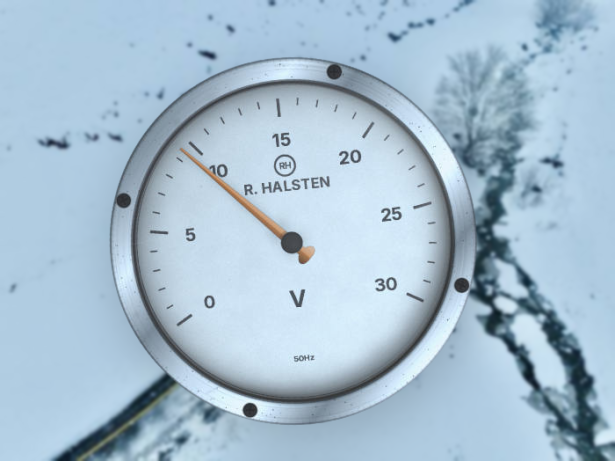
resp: 9.5,V
